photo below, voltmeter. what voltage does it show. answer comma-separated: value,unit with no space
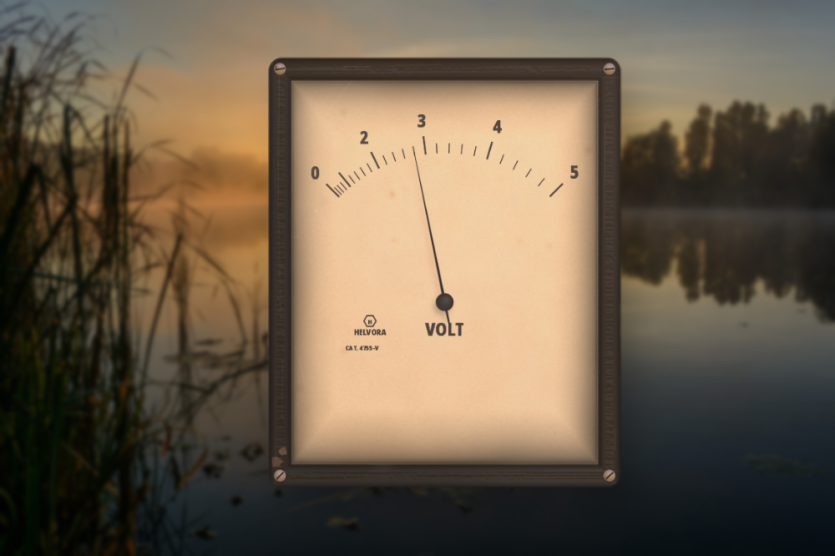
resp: 2.8,V
